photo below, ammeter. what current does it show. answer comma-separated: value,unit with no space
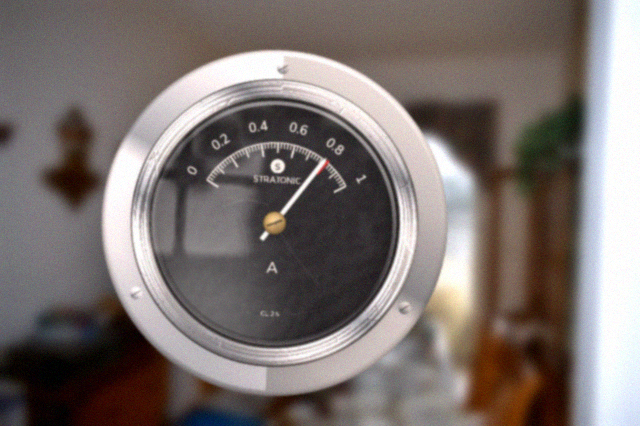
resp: 0.8,A
